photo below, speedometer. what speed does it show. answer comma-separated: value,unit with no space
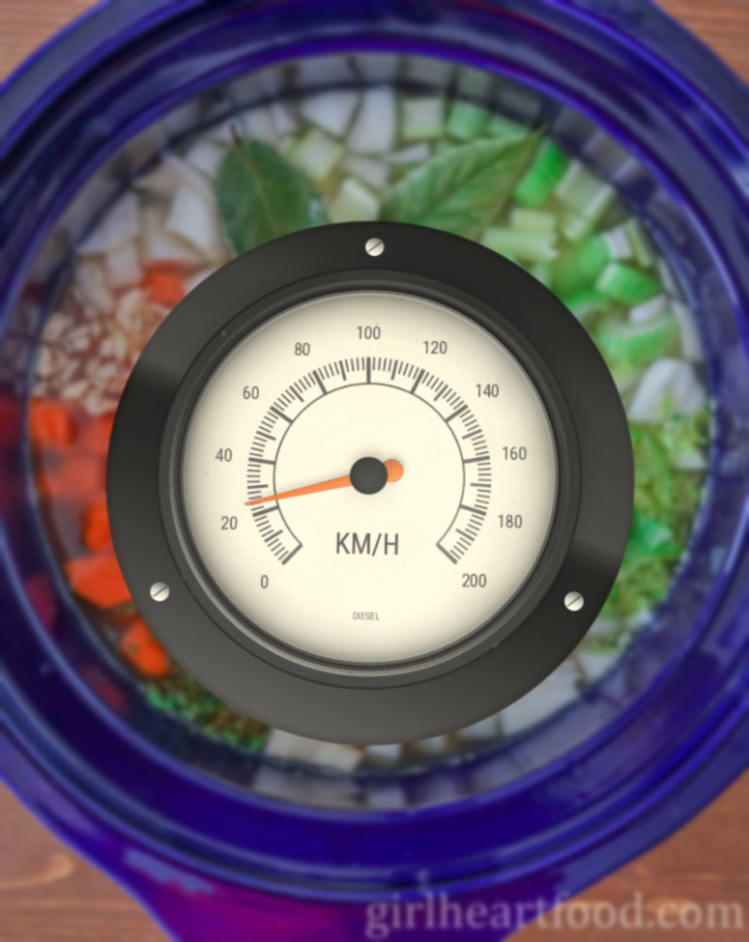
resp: 24,km/h
